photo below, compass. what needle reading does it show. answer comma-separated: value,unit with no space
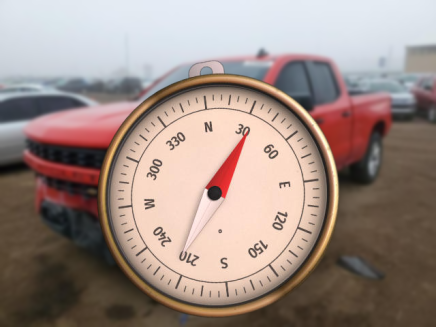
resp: 35,°
